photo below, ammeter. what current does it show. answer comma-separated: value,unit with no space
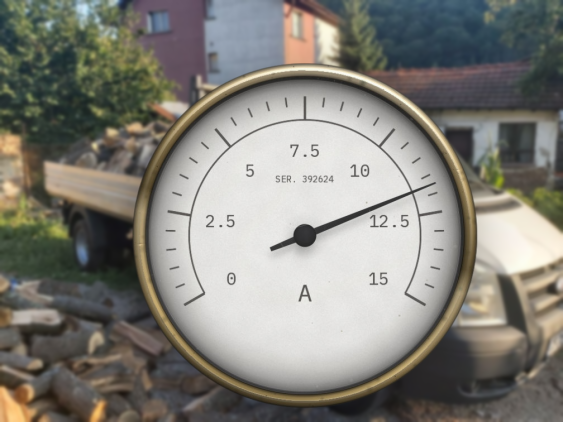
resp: 11.75,A
